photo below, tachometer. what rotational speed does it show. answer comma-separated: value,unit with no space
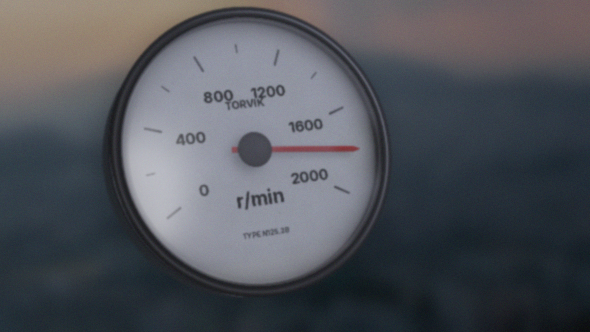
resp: 1800,rpm
